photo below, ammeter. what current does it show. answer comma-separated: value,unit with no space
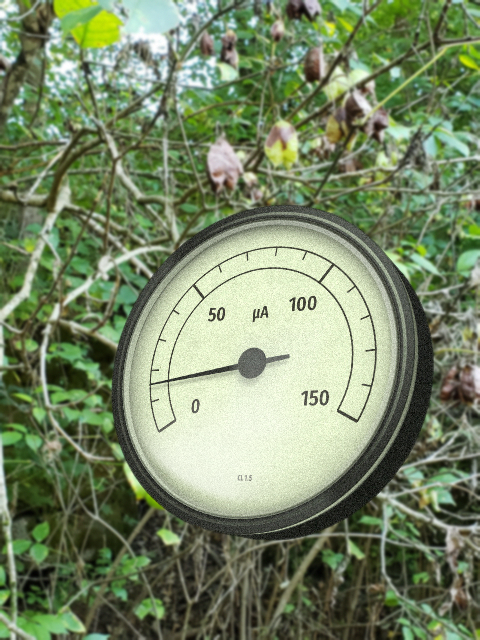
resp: 15,µA
